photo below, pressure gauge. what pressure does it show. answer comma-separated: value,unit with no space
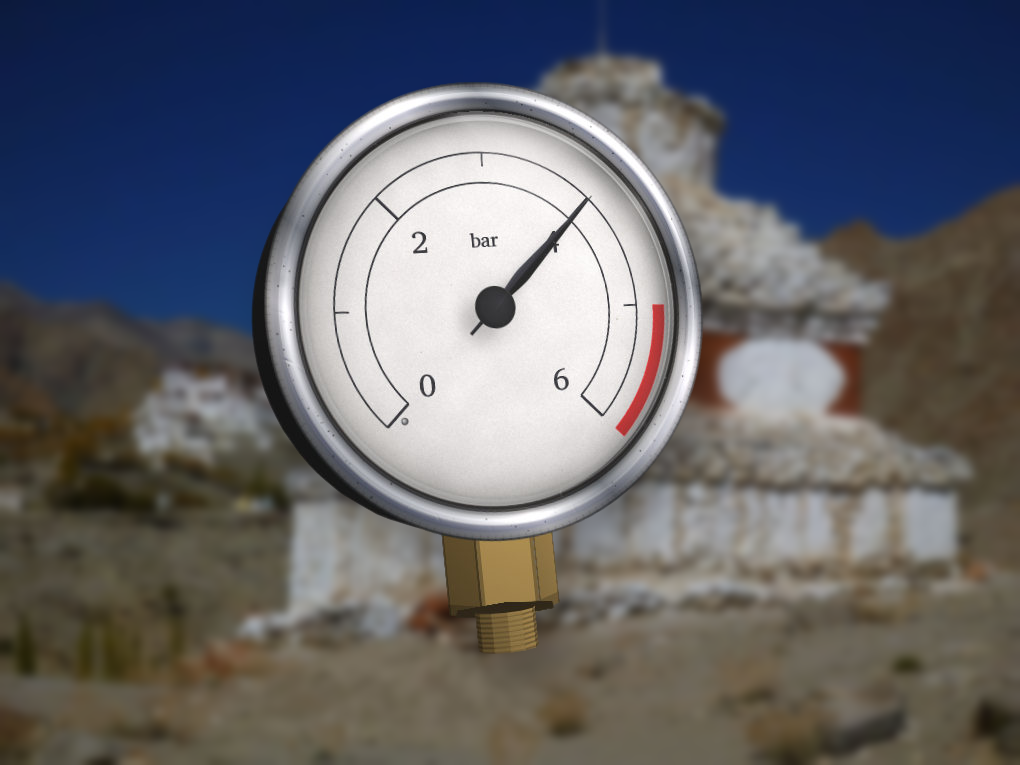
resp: 4,bar
